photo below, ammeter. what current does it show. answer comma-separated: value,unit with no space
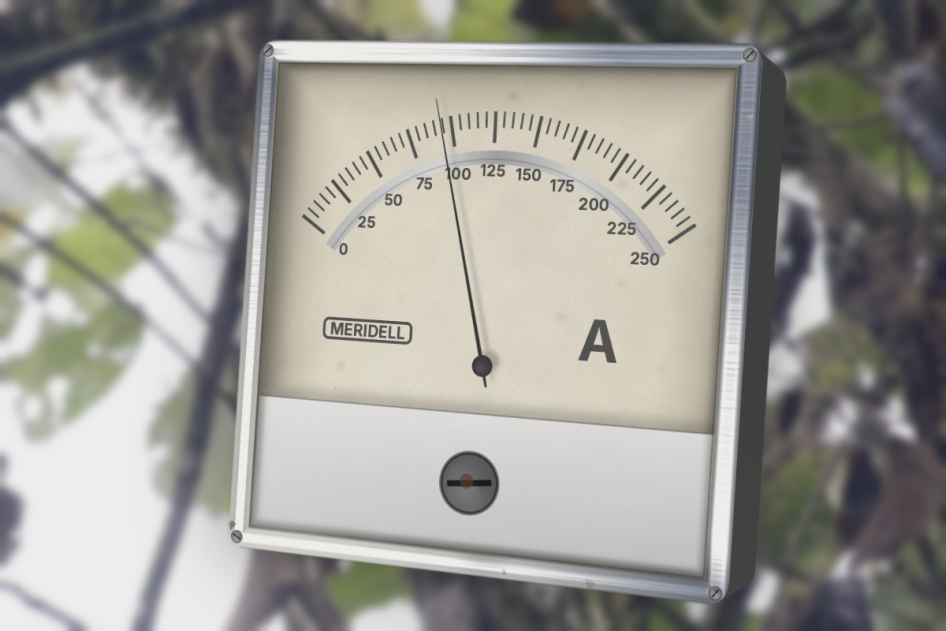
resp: 95,A
